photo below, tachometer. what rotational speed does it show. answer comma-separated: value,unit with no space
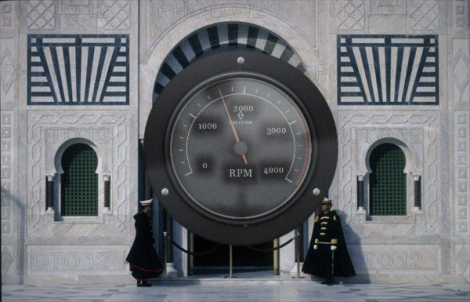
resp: 1600,rpm
